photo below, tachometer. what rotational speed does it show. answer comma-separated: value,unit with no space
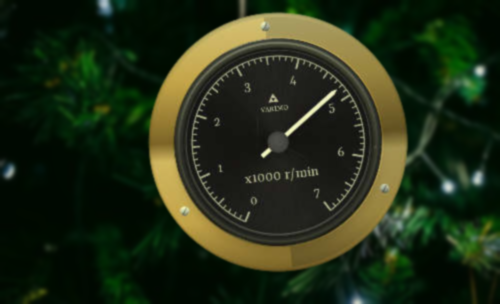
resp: 4800,rpm
